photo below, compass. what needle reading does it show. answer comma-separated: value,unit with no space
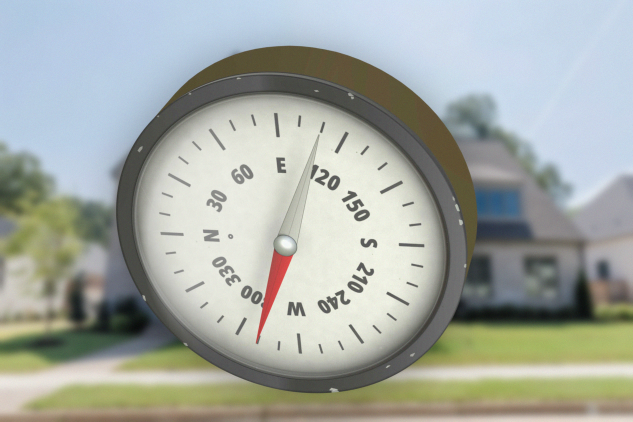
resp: 290,°
